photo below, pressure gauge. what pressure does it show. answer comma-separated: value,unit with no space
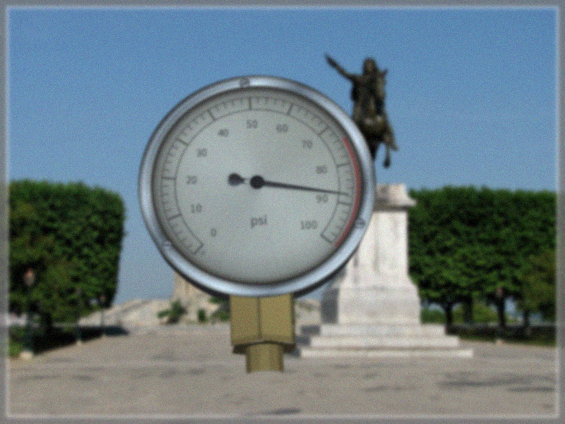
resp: 88,psi
